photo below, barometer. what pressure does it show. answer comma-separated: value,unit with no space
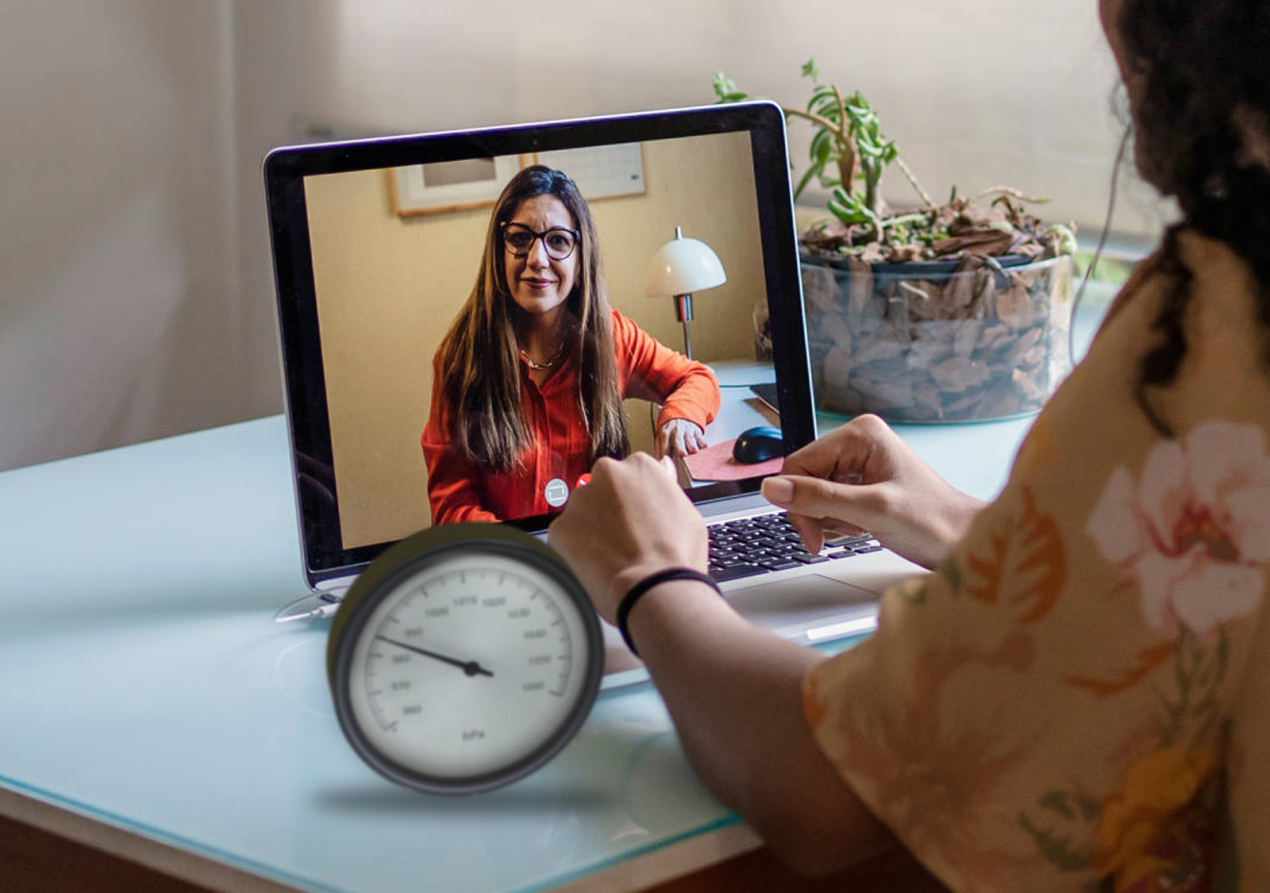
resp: 985,hPa
